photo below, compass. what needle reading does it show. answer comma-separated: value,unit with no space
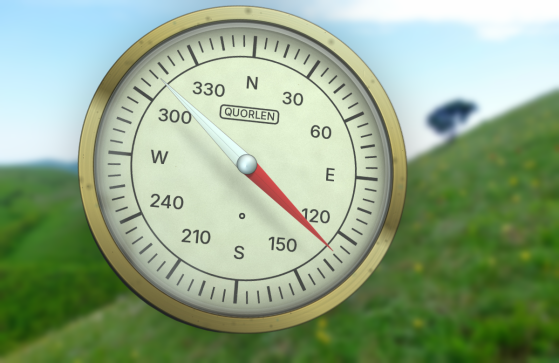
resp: 130,°
